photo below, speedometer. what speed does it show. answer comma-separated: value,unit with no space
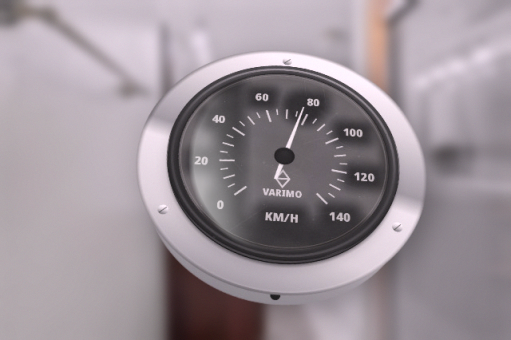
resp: 77.5,km/h
